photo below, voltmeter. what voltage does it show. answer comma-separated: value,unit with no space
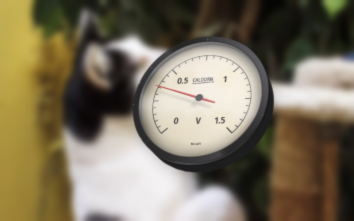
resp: 0.35,V
